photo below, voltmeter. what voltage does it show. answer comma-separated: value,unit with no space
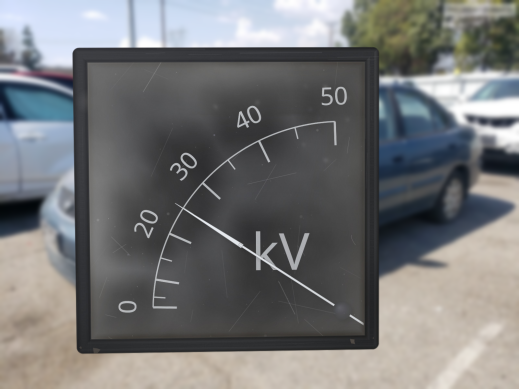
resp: 25,kV
